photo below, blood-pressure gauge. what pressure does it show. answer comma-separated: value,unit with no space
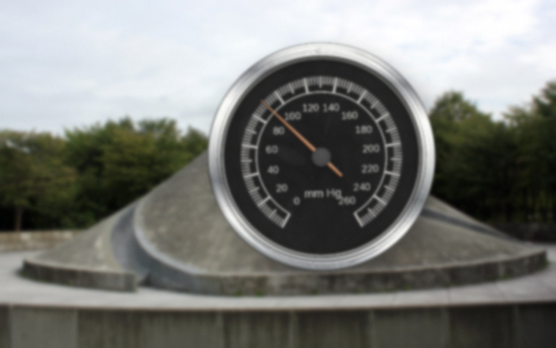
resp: 90,mmHg
